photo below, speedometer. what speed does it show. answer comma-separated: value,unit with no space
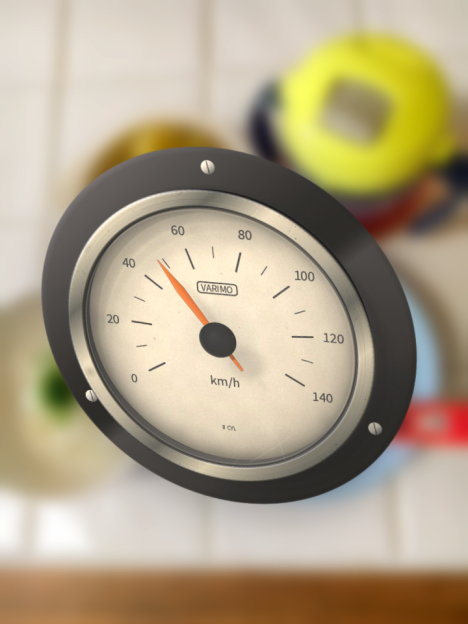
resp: 50,km/h
